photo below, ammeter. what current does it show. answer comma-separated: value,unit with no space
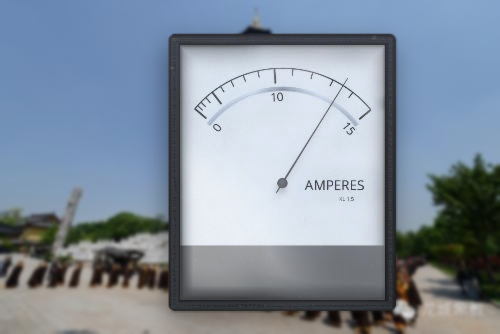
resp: 13.5,A
